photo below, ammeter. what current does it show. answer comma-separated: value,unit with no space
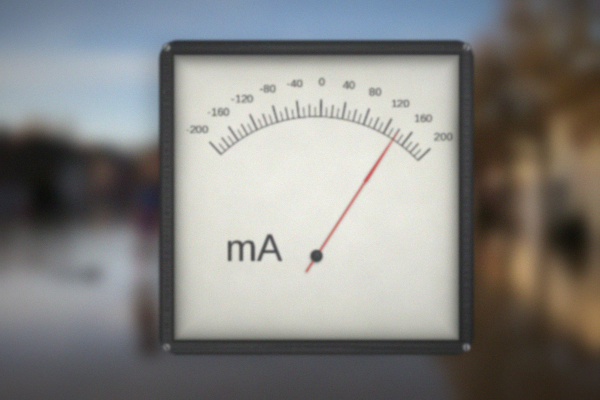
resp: 140,mA
